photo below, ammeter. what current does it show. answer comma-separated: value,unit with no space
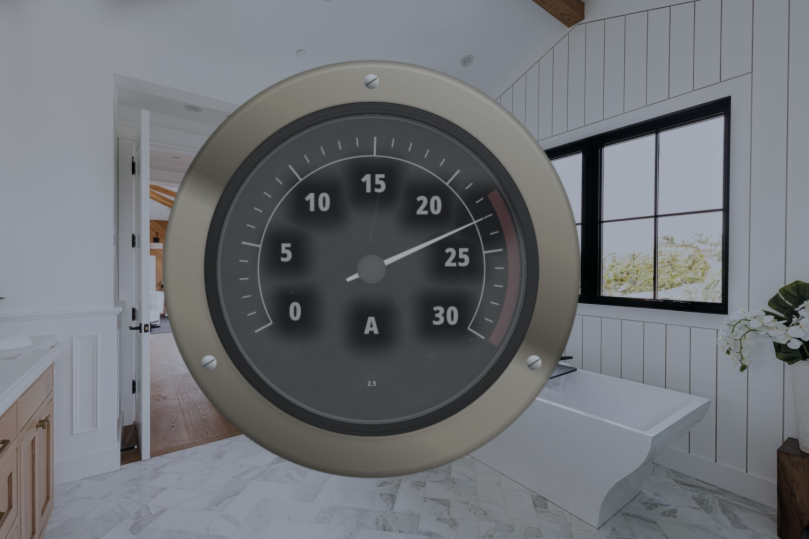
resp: 23,A
